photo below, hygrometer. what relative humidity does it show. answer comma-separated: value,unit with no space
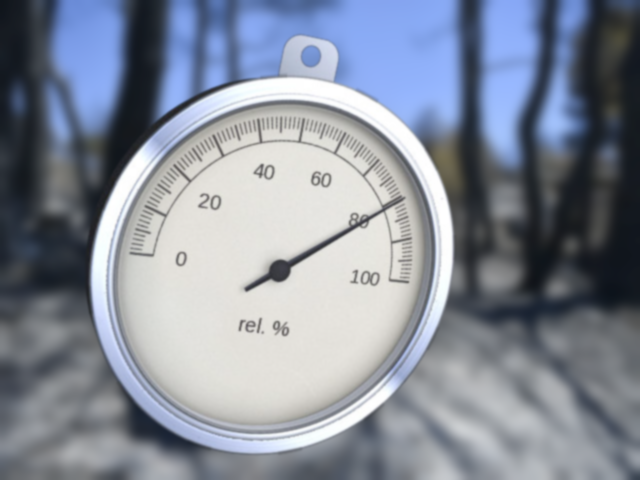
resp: 80,%
